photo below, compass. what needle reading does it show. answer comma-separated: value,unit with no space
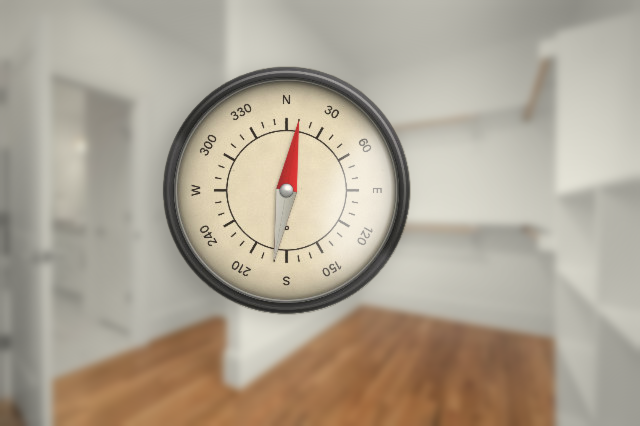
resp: 10,°
